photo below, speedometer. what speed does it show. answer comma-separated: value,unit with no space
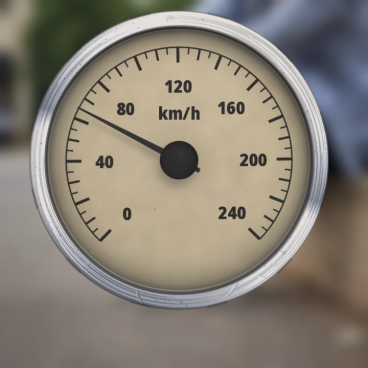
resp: 65,km/h
